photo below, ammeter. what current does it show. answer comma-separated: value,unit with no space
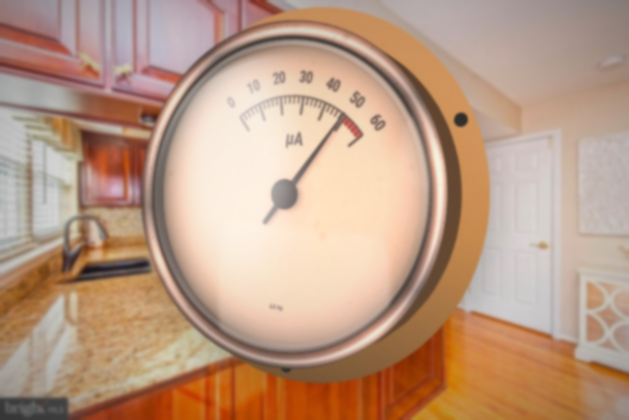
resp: 50,µA
